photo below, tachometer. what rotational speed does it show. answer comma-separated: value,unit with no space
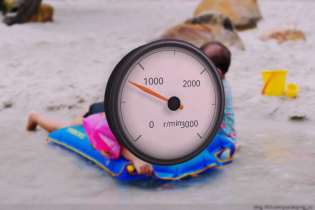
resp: 750,rpm
